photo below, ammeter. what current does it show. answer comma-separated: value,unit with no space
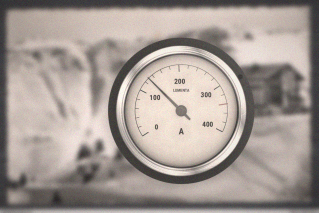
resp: 130,A
